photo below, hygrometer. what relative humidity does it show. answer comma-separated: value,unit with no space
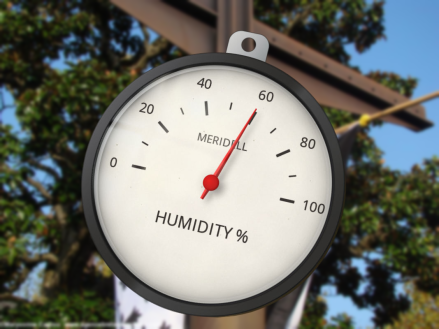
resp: 60,%
